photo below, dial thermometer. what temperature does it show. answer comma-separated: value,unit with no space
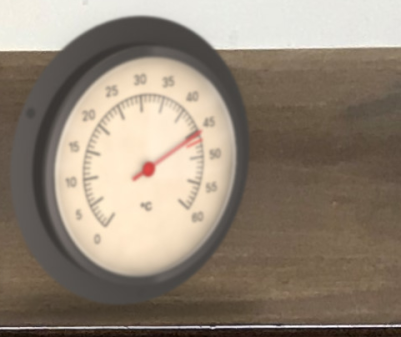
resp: 45,°C
